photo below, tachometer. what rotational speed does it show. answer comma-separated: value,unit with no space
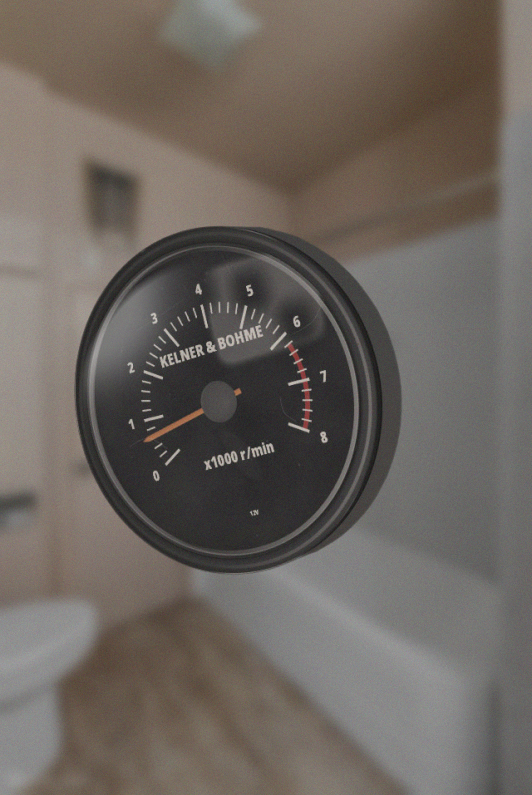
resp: 600,rpm
